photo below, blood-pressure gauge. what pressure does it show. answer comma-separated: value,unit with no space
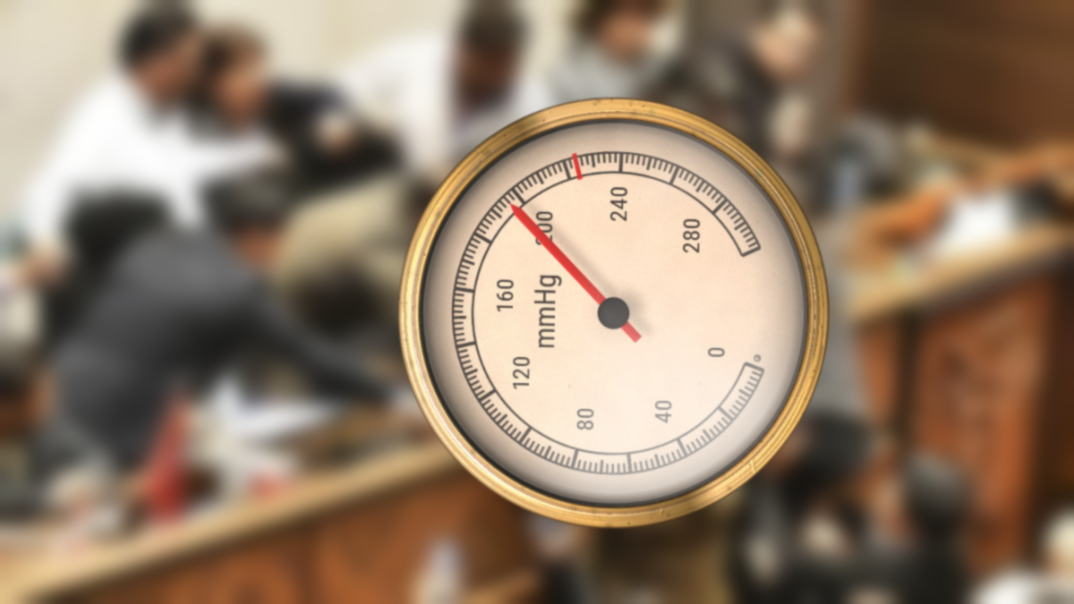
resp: 196,mmHg
